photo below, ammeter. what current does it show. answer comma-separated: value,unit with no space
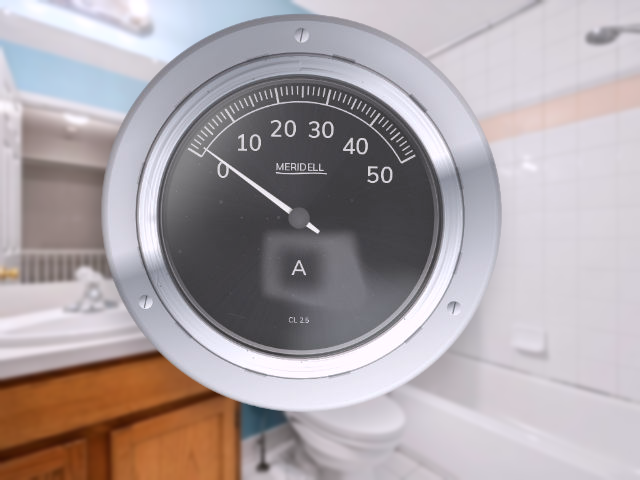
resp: 2,A
